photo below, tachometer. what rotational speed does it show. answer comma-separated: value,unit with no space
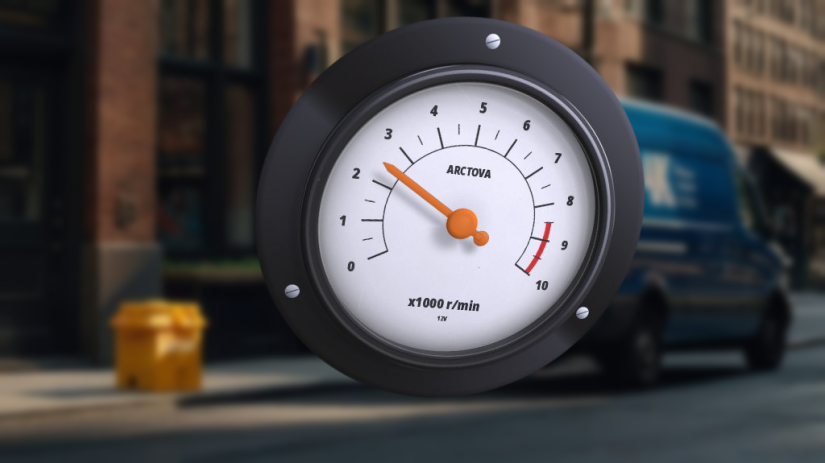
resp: 2500,rpm
